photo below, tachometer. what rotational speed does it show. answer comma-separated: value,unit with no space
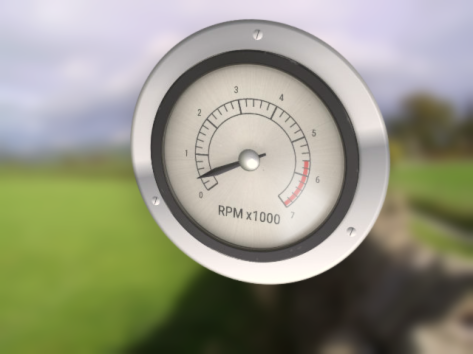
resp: 400,rpm
